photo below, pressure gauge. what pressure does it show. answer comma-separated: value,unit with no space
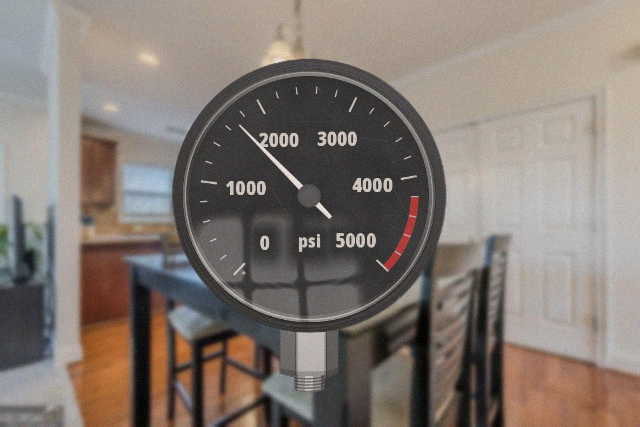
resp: 1700,psi
